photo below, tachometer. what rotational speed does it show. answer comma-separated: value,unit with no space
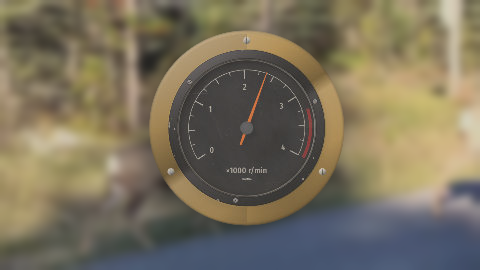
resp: 2375,rpm
